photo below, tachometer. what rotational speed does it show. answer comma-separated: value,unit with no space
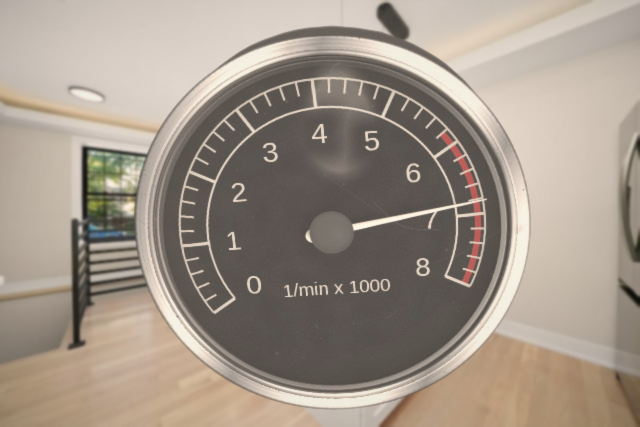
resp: 6800,rpm
